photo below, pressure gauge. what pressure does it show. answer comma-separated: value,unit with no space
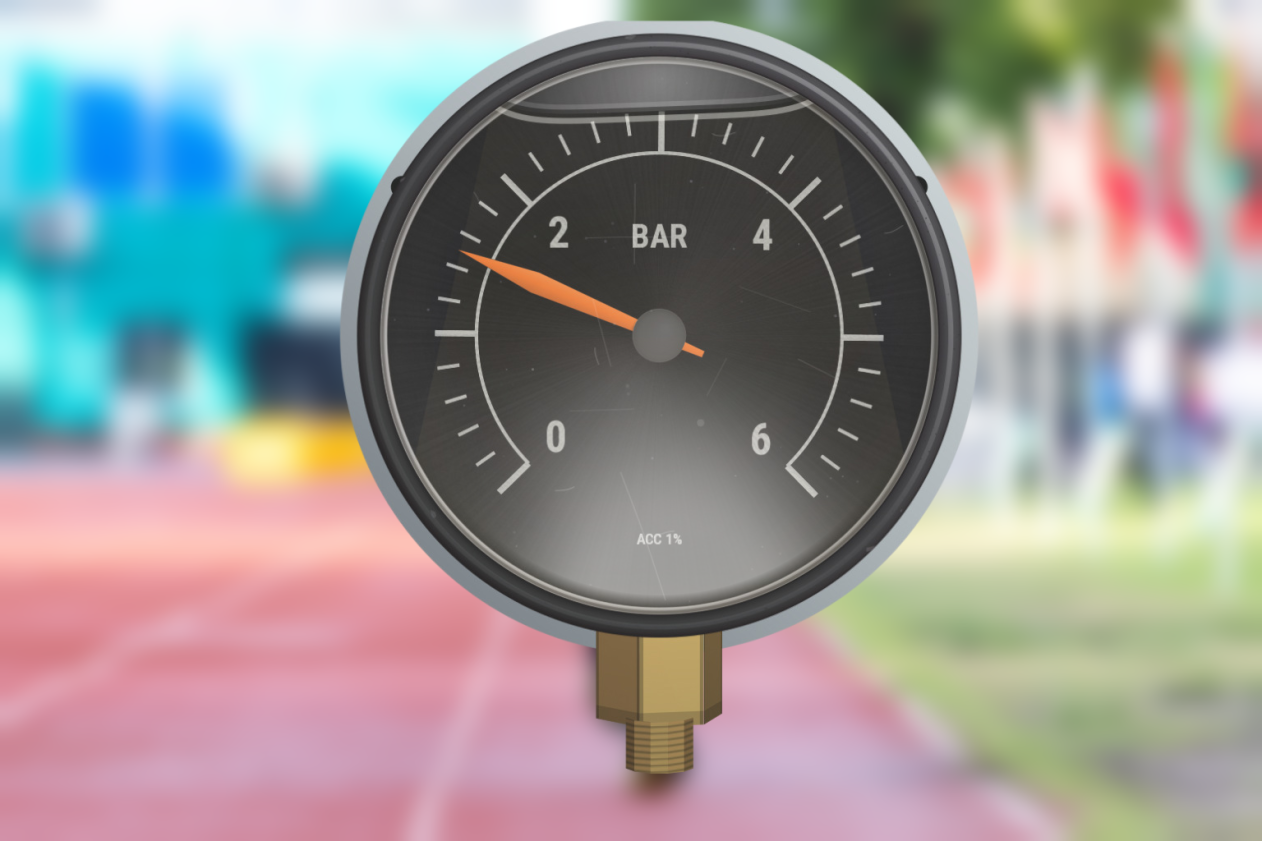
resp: 1.5,bar
